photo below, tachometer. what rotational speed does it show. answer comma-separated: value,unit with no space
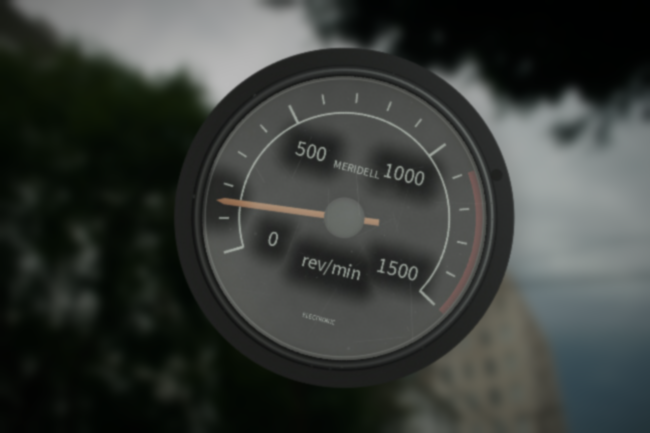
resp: 150,rpm
